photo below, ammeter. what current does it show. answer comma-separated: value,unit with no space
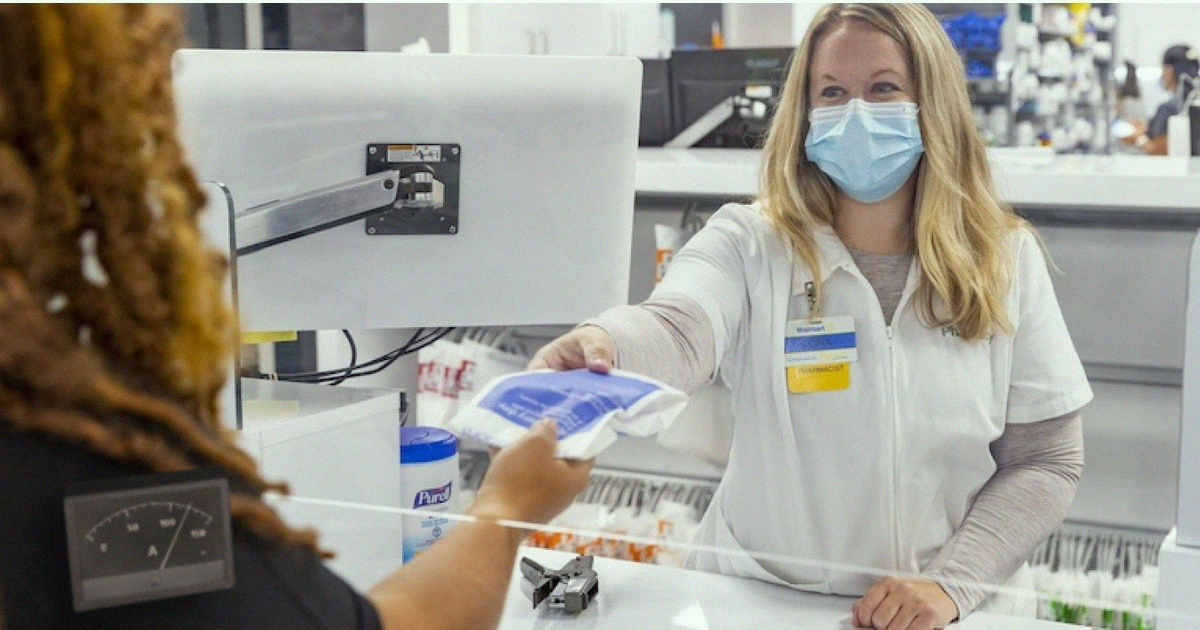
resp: 120,A
